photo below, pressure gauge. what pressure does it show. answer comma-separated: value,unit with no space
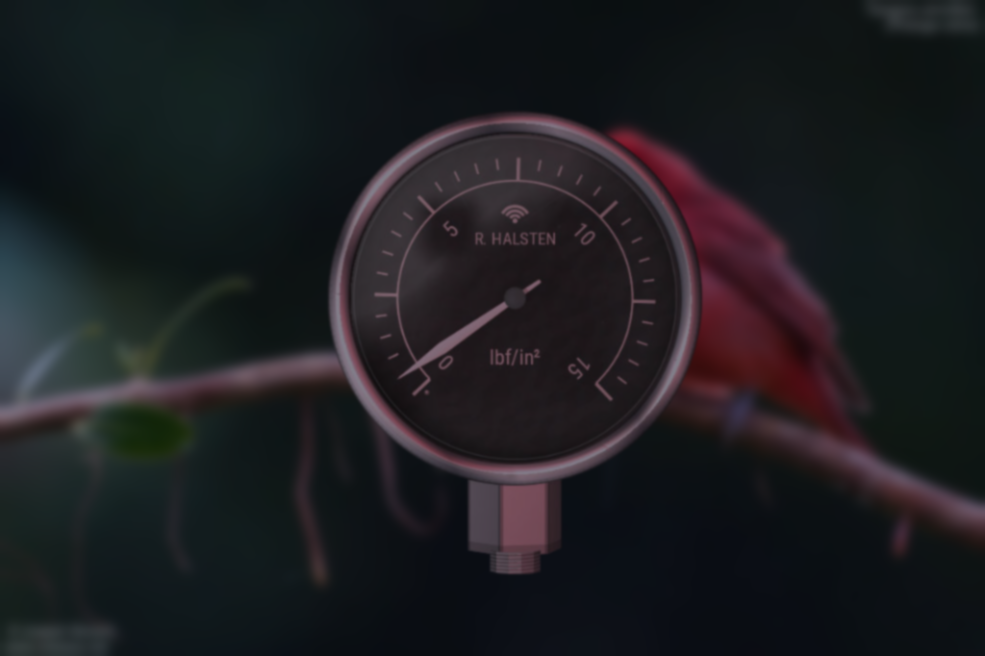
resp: 0.5,psi
